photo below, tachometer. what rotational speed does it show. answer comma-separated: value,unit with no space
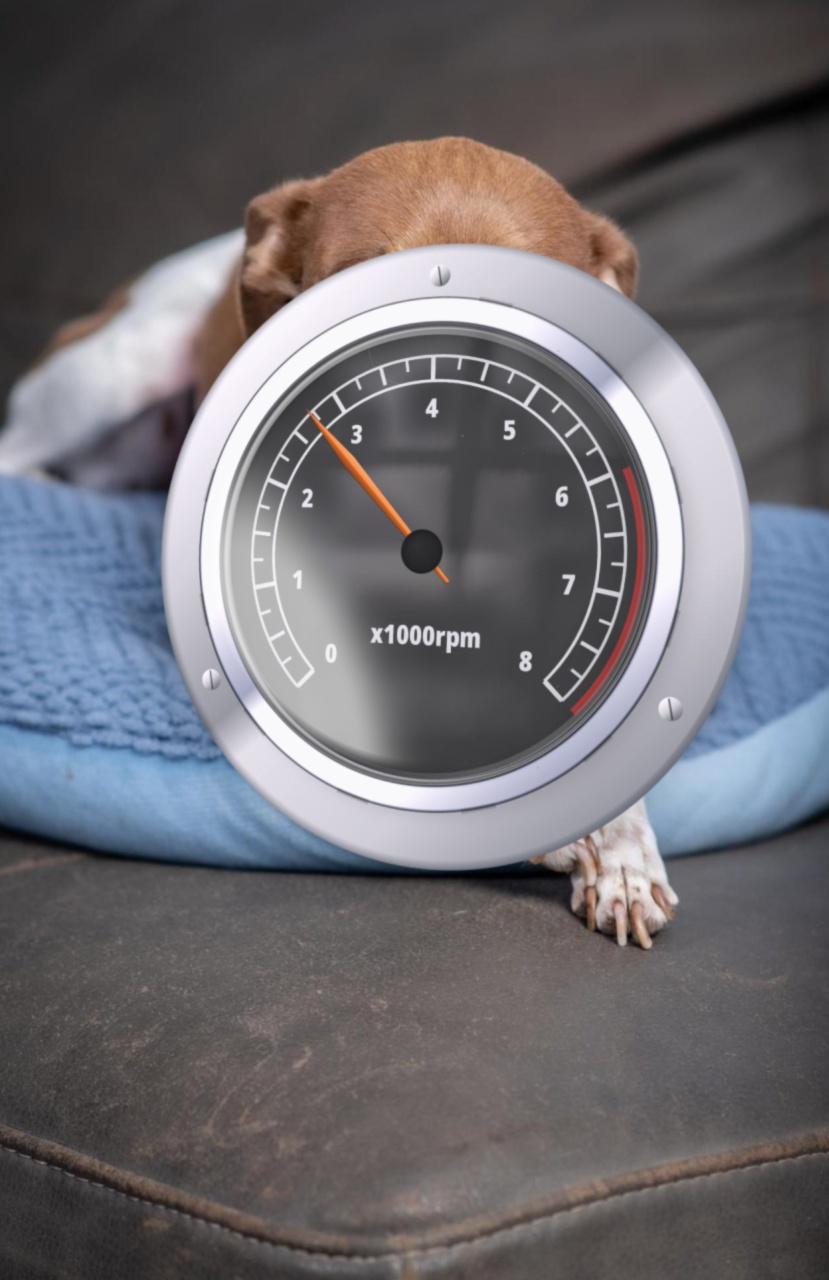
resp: 2750,rpm
